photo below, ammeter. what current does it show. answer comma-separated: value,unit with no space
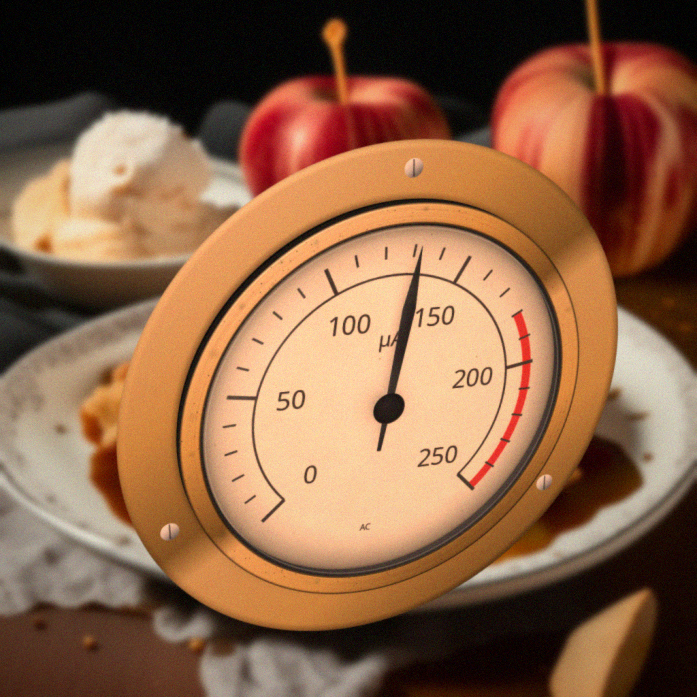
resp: 130,µA
